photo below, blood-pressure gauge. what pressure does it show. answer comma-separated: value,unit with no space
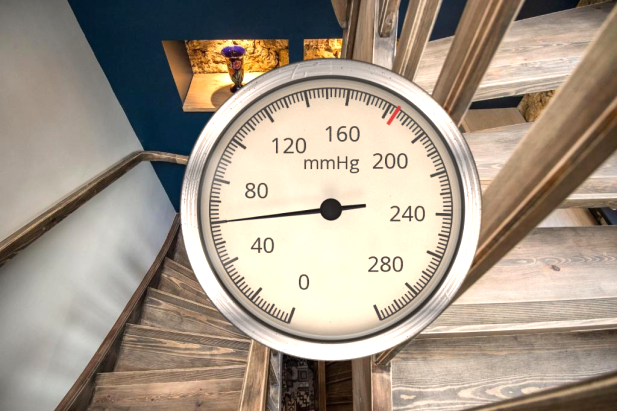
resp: 60,mmHg
